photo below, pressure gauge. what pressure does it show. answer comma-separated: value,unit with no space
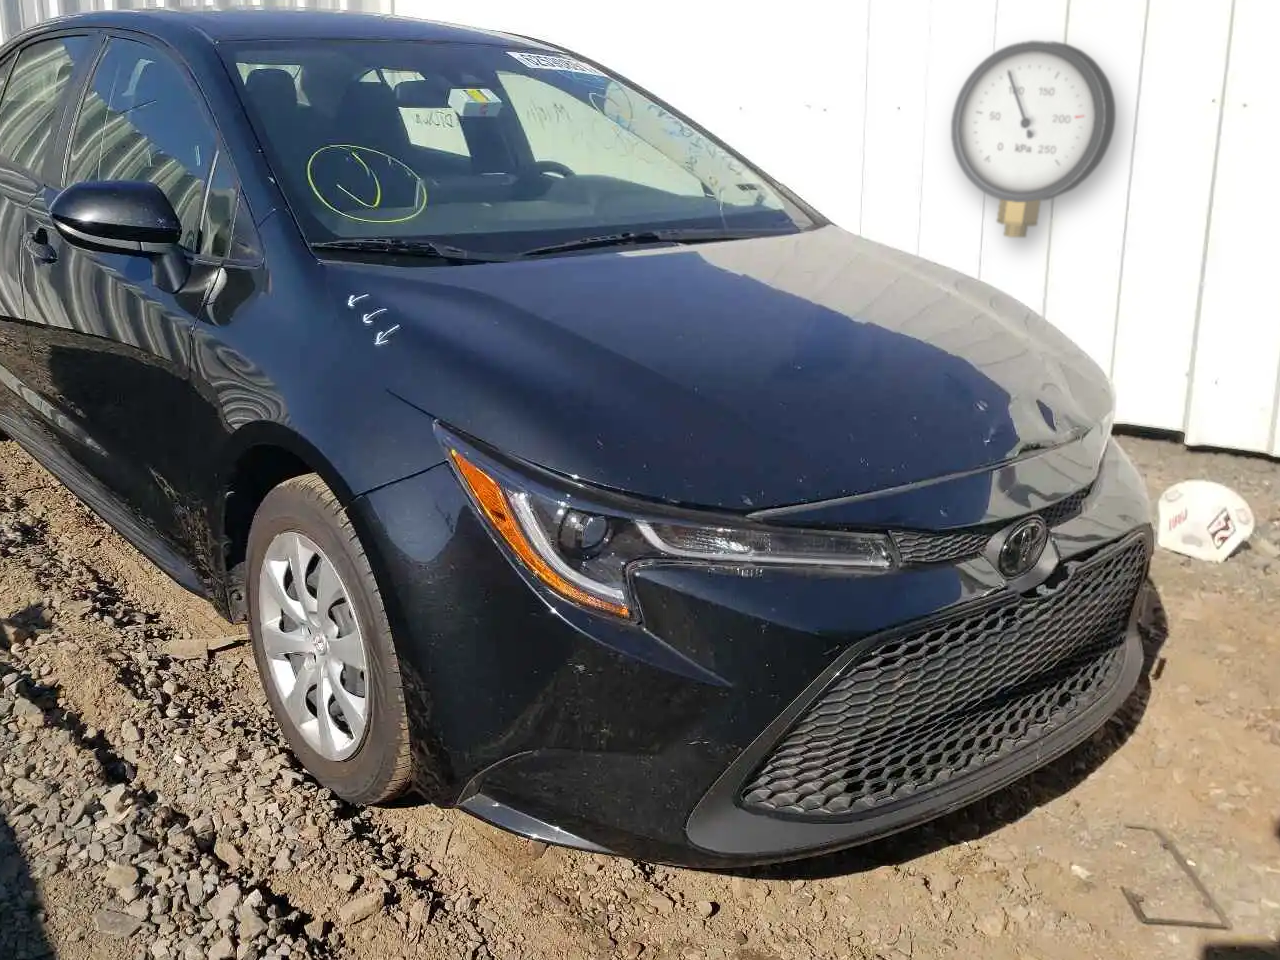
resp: 100,kPa
